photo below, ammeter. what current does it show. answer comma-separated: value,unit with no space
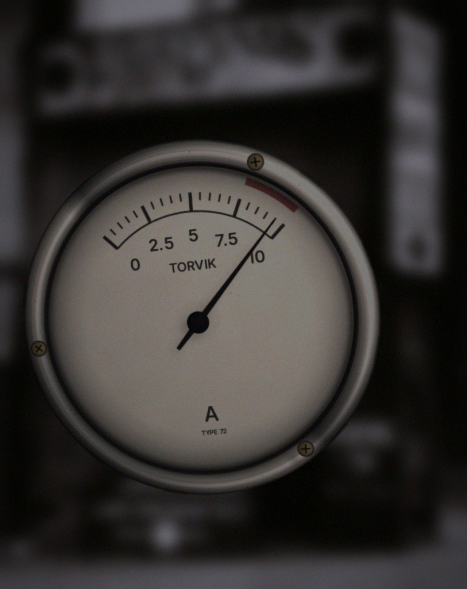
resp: 9.5,A
